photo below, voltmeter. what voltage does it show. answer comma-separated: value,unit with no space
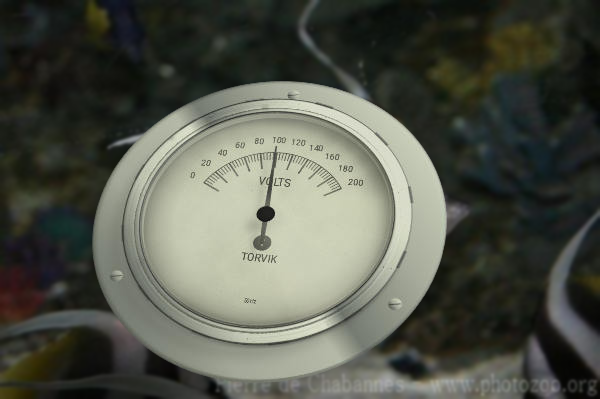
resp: 100,V
